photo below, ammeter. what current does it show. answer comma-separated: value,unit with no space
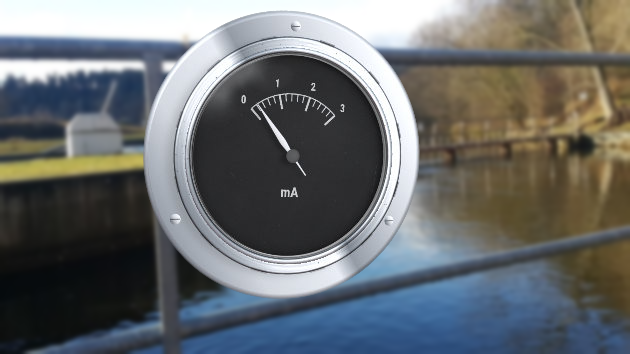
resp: 0.2,mA
